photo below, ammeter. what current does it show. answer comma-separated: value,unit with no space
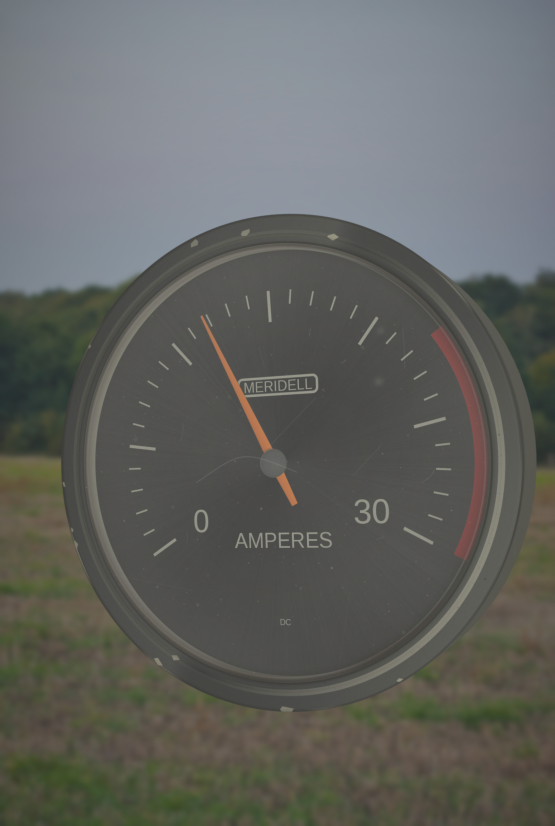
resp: 12,A
